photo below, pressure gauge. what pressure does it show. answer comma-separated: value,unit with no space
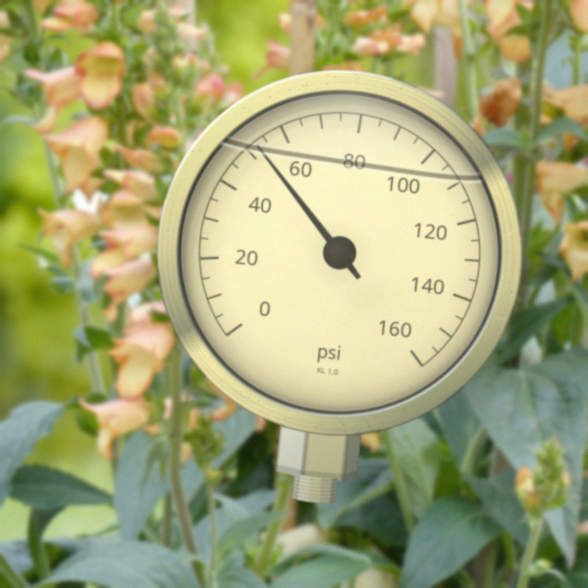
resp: 52.5,psi
